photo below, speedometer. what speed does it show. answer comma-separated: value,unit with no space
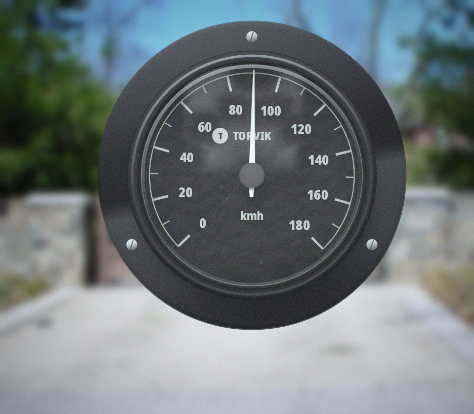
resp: 90,km/h
